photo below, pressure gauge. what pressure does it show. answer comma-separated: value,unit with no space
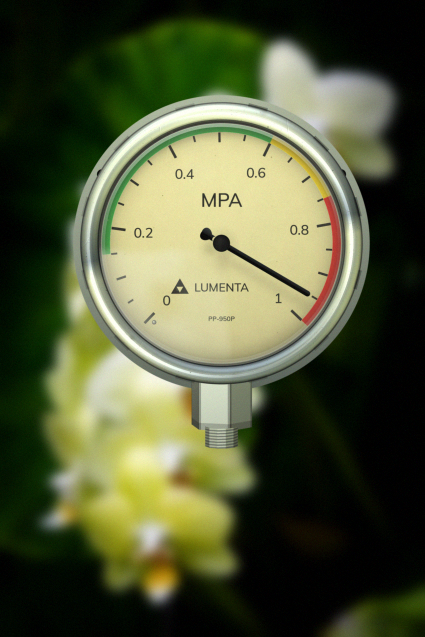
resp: 0.95,MPa
